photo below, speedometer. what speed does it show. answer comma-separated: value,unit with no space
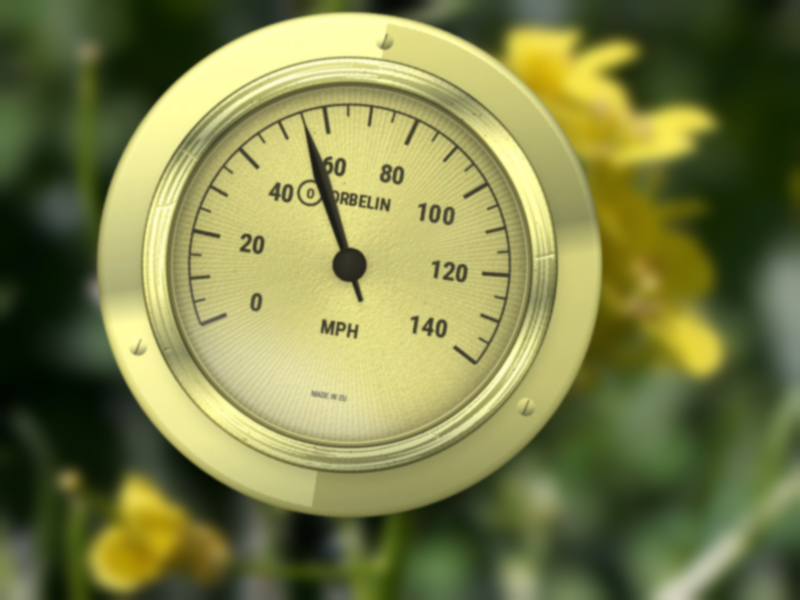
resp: 55,mph
